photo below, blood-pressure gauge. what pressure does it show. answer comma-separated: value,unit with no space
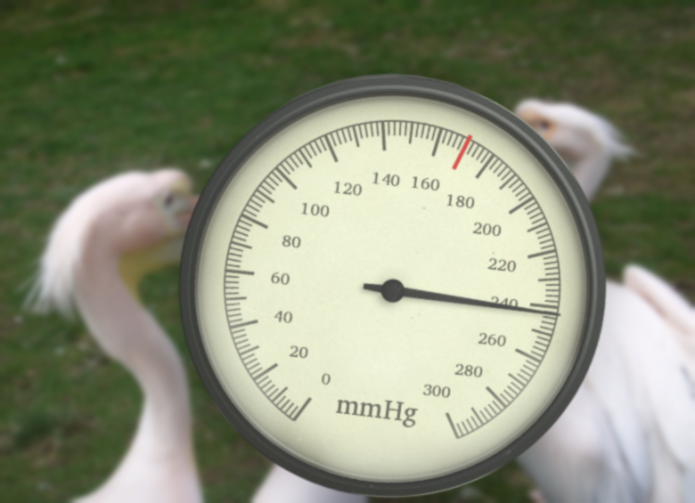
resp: 242,mmHg
